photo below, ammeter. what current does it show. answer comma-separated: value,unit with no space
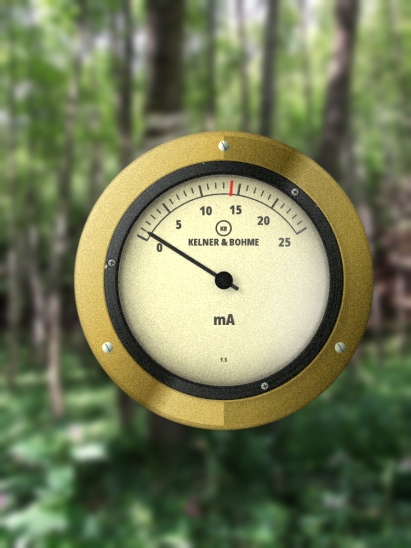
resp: 1,mA
